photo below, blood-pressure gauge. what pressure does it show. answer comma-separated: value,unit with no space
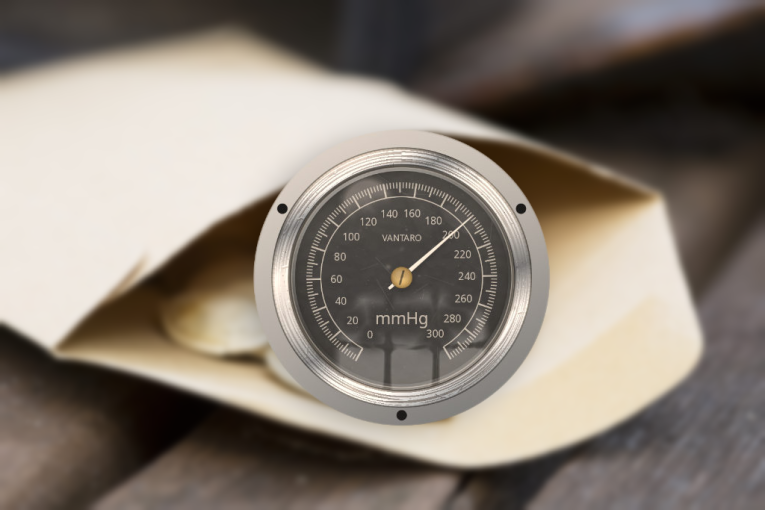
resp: 200,mmHg
